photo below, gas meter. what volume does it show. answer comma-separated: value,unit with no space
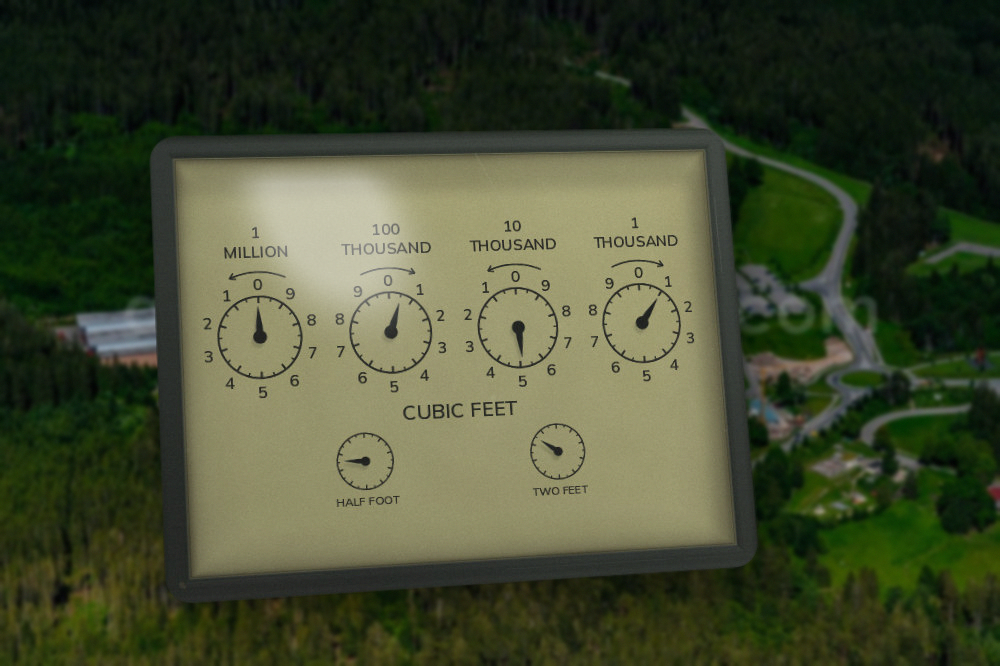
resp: 5100,ft³
